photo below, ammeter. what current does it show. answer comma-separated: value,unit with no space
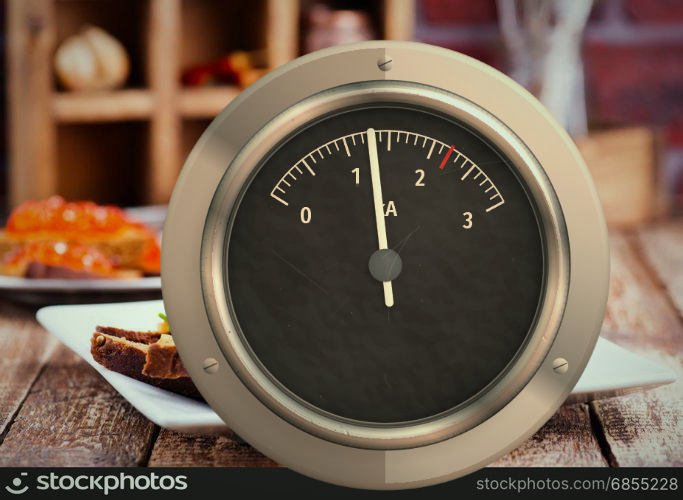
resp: 1.3,kA
